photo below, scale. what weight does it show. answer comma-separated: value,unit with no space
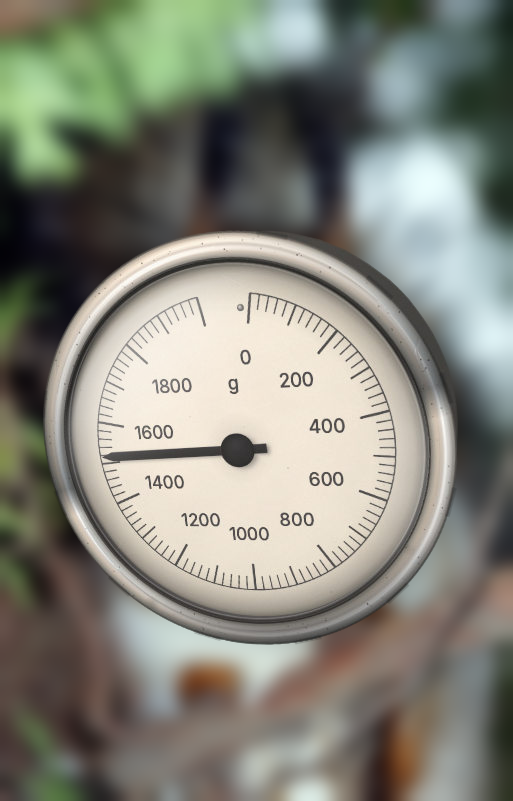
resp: 1520,g
